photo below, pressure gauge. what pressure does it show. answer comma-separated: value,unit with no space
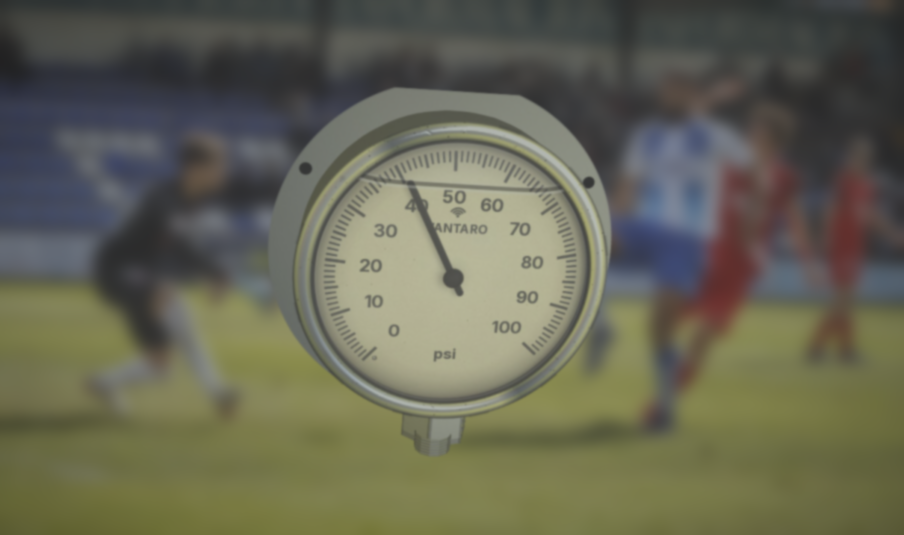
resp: 41,psi
